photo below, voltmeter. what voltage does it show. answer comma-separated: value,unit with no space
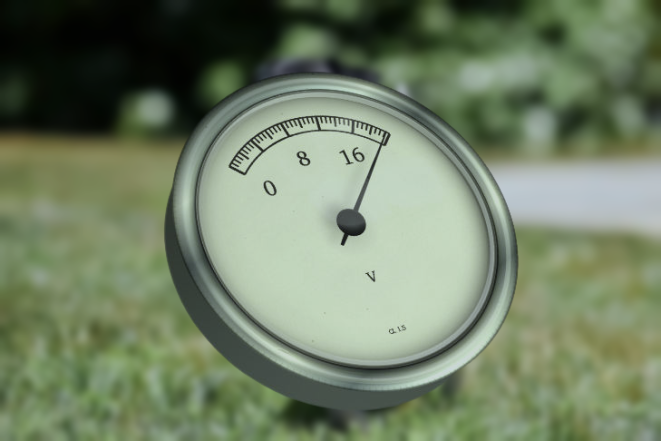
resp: 19.5,V
